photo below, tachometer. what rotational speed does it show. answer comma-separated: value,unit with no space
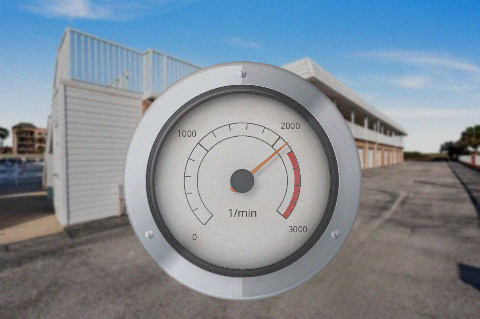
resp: 2100,rpm
